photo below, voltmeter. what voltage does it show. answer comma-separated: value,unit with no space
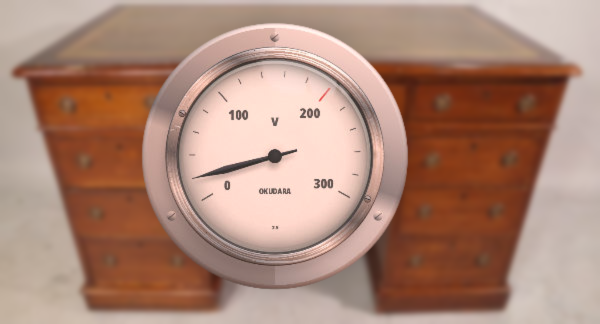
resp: 20,V
